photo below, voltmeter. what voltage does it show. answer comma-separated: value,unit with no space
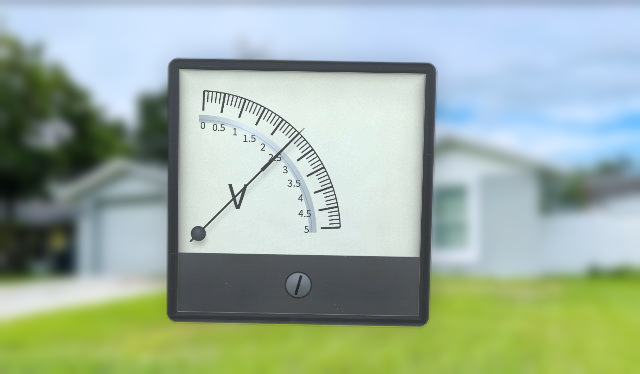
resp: 2.5,V
